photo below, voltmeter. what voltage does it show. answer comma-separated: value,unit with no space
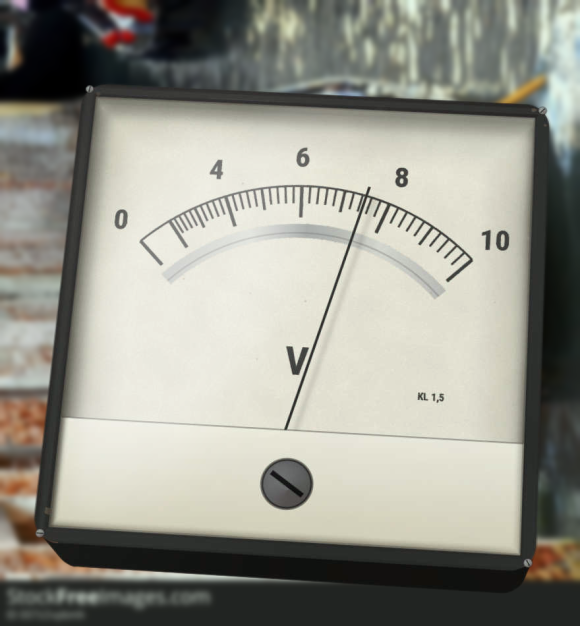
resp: 7.5,V
